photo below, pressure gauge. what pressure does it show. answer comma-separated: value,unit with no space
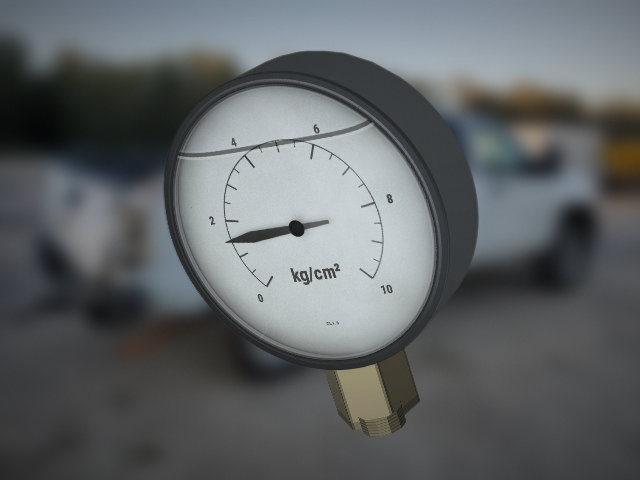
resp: 1.5,kg/cm²
